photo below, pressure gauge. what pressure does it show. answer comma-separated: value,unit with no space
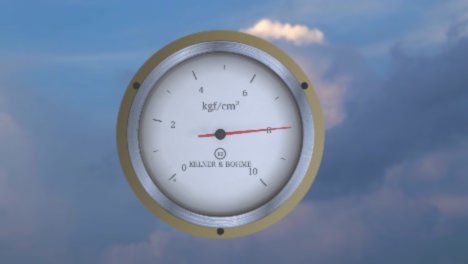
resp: 8,kg/cm²
